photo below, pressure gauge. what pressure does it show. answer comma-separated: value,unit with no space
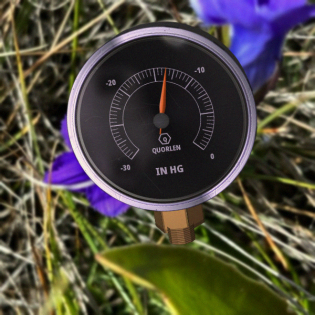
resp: -13.5,inHg
